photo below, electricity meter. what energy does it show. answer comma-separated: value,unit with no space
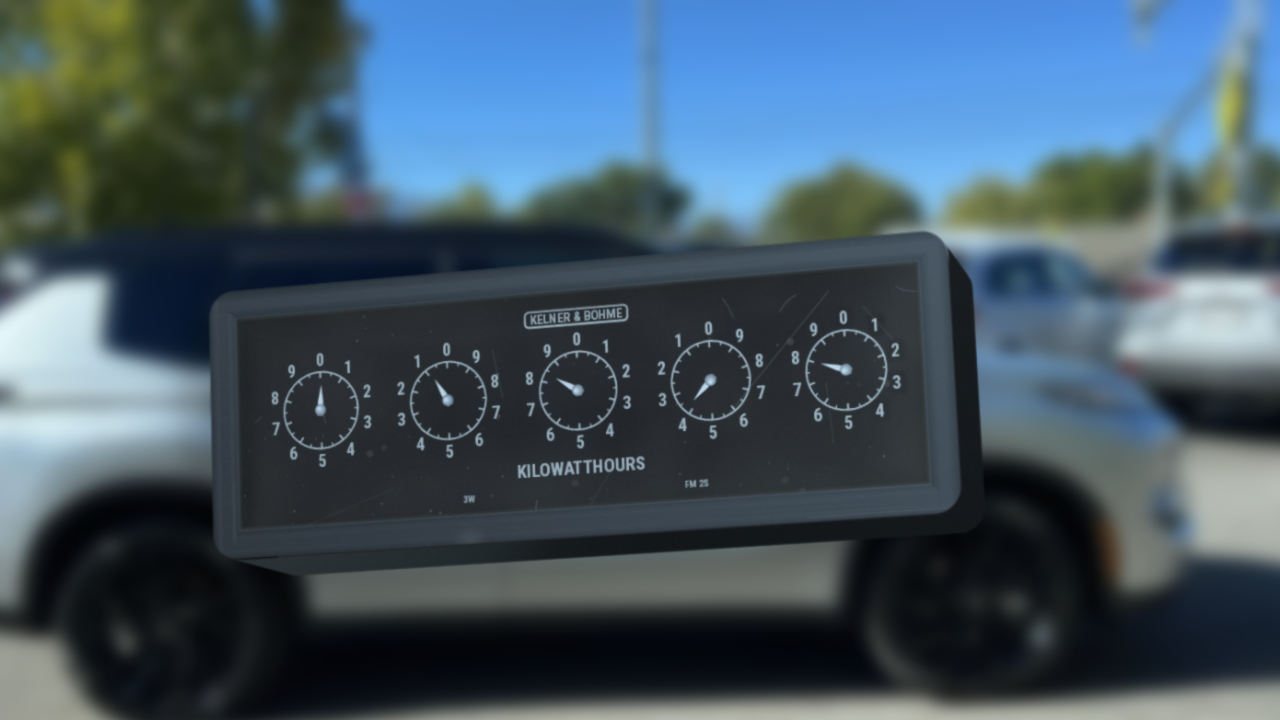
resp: 838,kWh
